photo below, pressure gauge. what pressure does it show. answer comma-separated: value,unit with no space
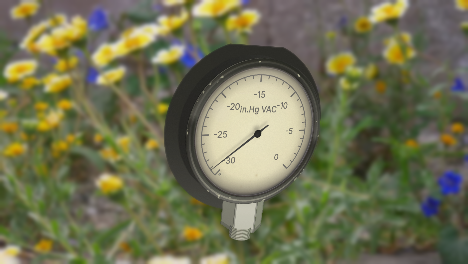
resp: -29,inHg
